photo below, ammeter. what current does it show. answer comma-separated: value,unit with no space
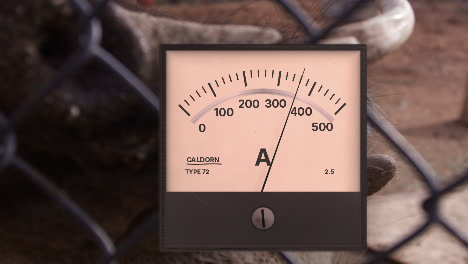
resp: 360,A
